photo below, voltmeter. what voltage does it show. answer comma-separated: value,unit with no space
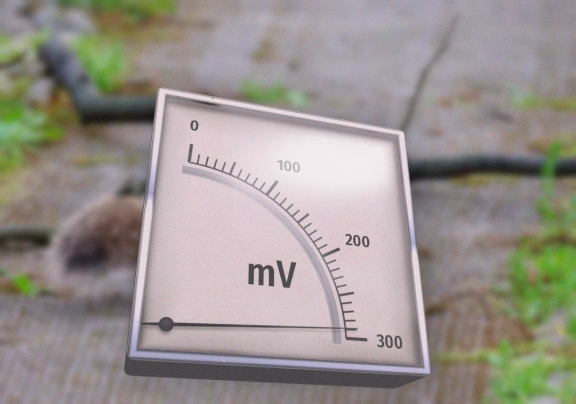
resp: 290,mV
